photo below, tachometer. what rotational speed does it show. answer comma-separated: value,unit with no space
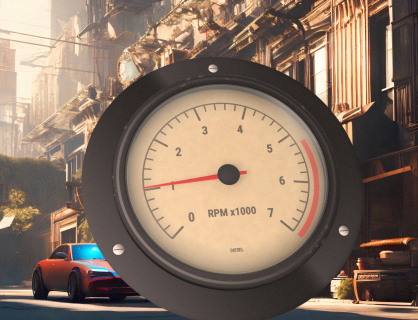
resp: 1000,rpm
